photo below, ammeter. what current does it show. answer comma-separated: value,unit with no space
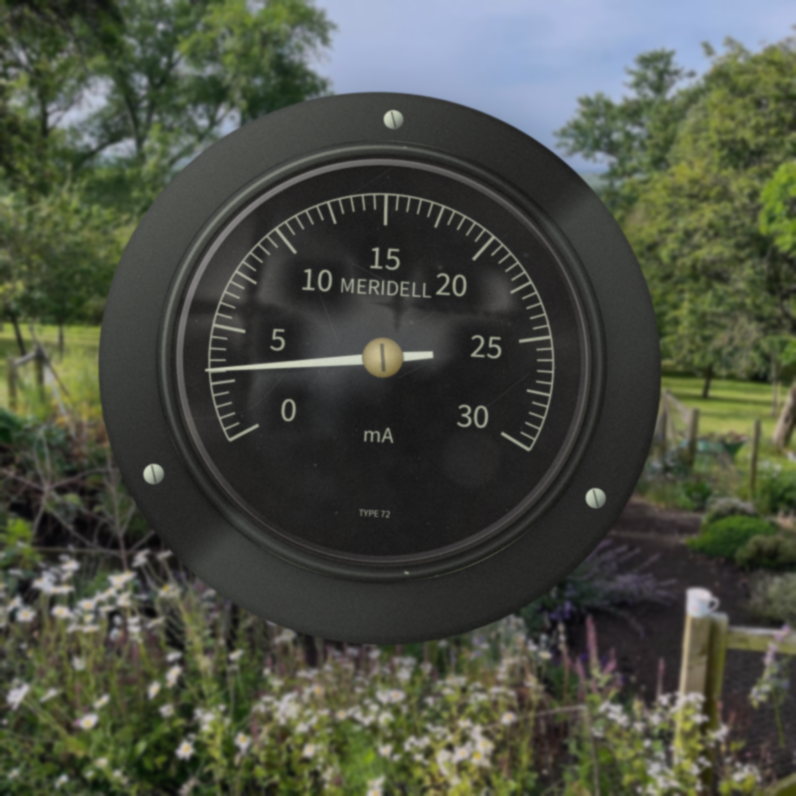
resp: 3,mA
